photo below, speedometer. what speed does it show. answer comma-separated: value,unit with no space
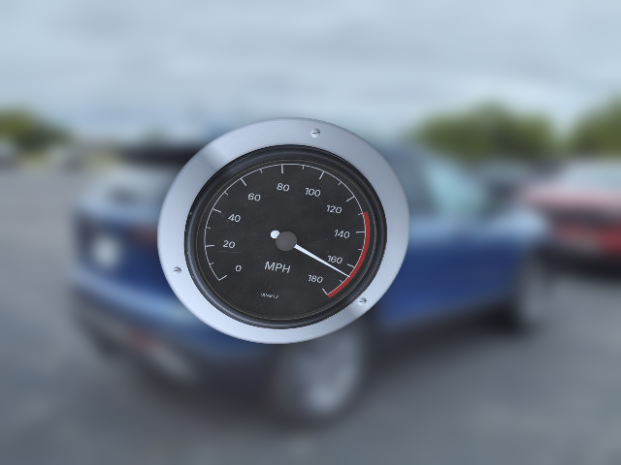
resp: 165,mph
